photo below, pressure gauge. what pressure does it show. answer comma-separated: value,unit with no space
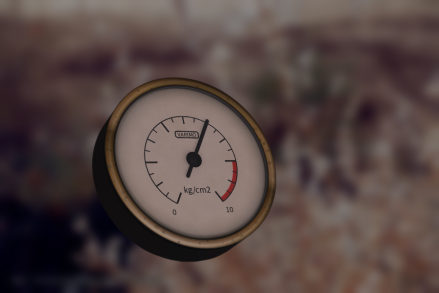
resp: 6,kg/cm²
